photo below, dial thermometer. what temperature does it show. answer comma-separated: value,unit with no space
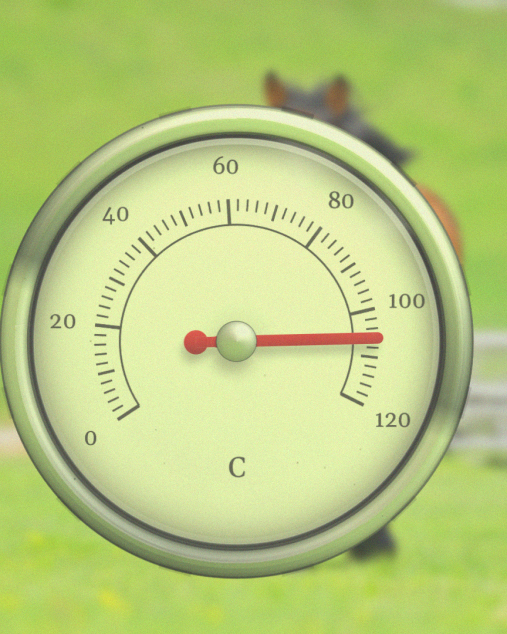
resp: 106,°C
